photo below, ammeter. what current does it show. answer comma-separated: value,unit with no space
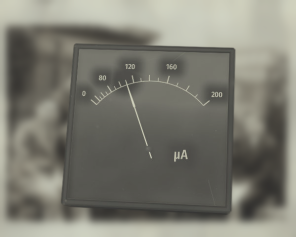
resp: 110,µA
